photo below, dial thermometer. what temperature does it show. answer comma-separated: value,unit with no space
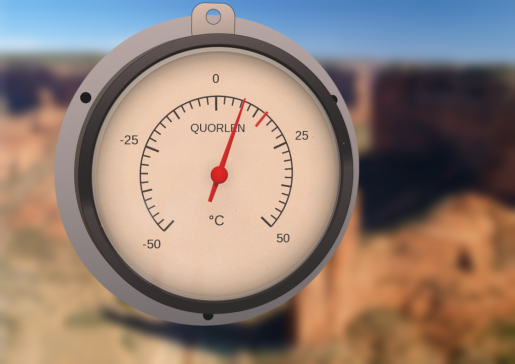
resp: 7.5,°C
